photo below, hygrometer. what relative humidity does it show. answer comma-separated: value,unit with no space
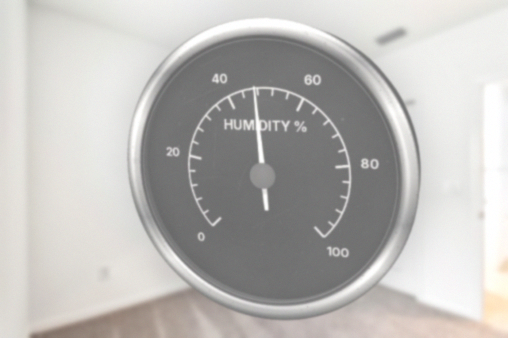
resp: 48,%
